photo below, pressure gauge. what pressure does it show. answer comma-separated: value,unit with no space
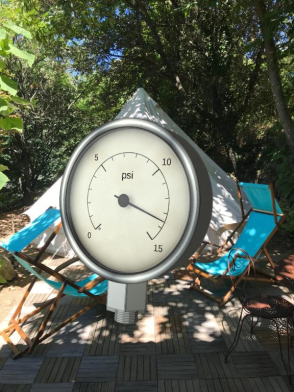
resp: 13.5,psi
